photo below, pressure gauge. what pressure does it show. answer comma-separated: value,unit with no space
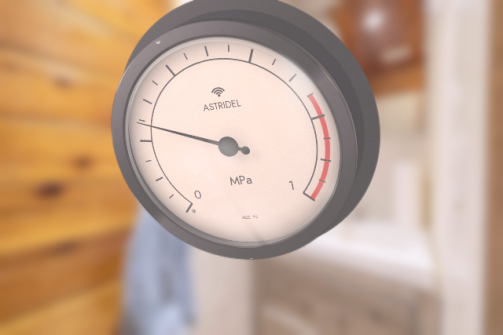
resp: 0.25,MPa
